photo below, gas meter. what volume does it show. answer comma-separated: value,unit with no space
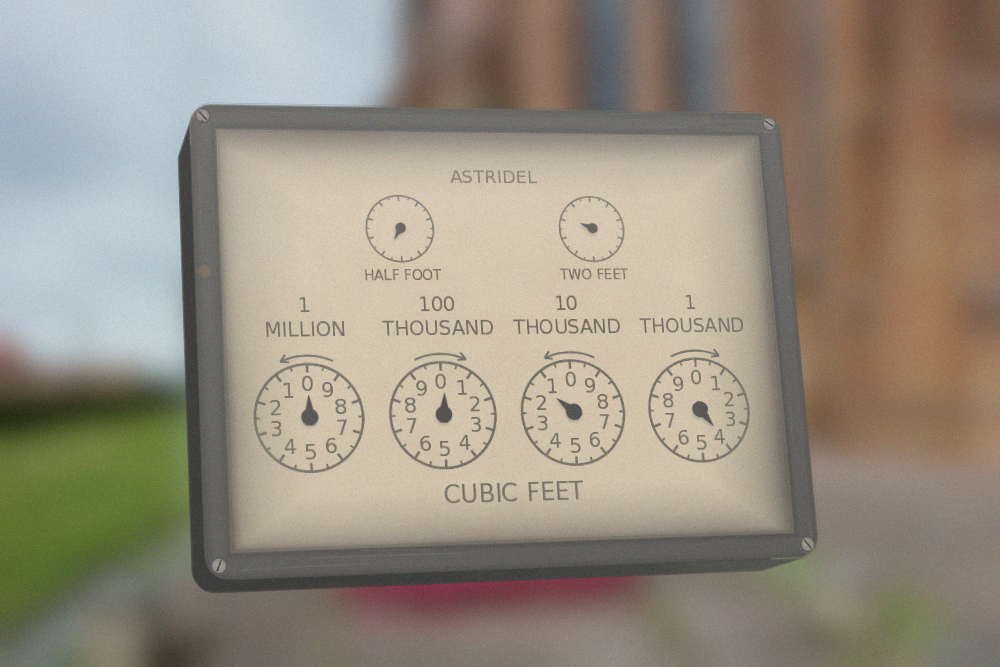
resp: 1400,ft³
